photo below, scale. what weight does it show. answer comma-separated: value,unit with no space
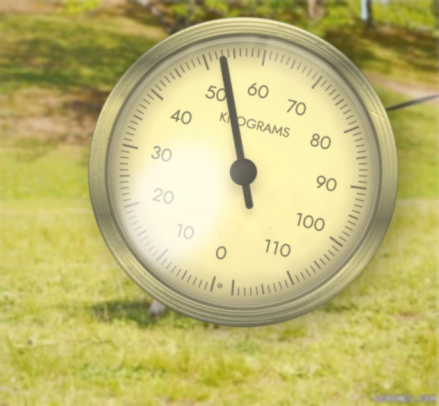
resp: 53,kg
